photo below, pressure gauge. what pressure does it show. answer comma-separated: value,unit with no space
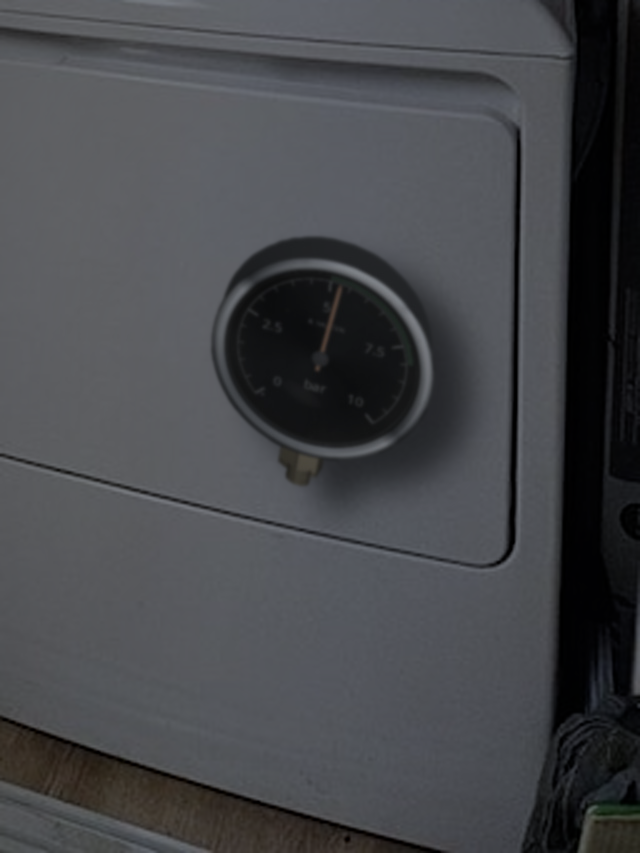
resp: 5.25,bar
